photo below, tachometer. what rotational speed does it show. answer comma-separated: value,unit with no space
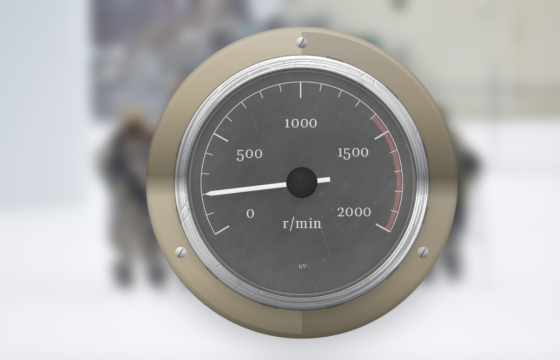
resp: 200,rpm
